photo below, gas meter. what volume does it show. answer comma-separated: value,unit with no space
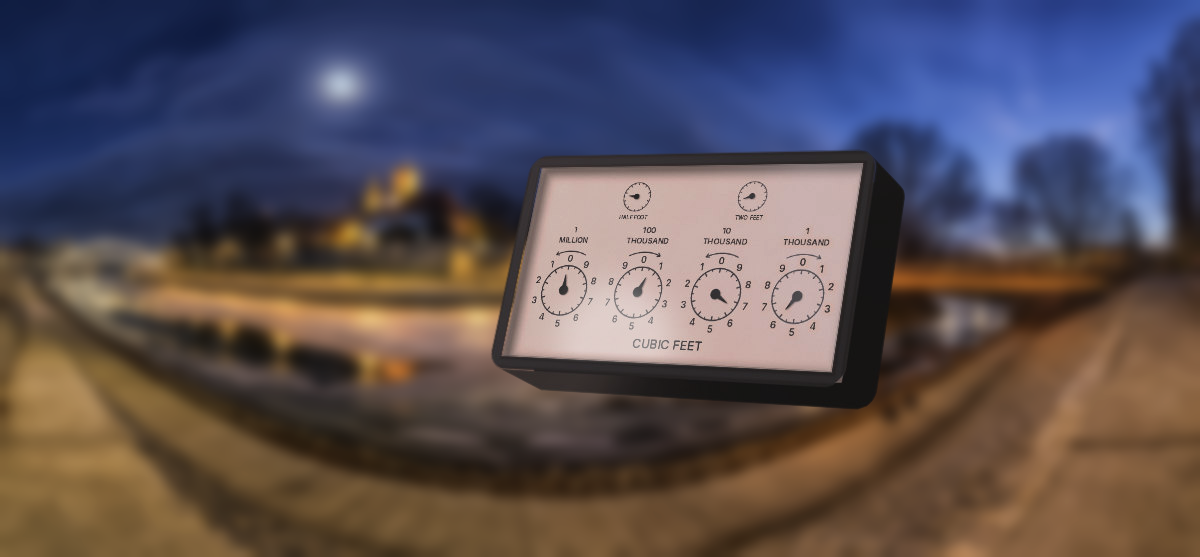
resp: 6600,ft³
